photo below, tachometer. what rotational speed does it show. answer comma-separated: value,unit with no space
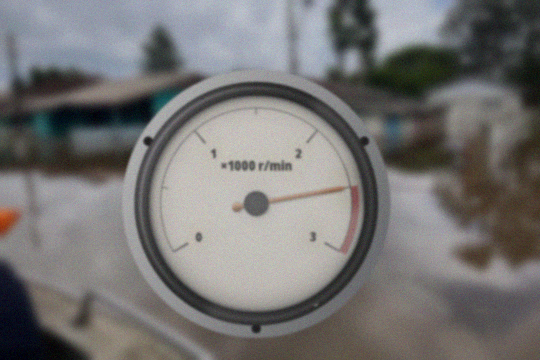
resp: 2500,rpm
